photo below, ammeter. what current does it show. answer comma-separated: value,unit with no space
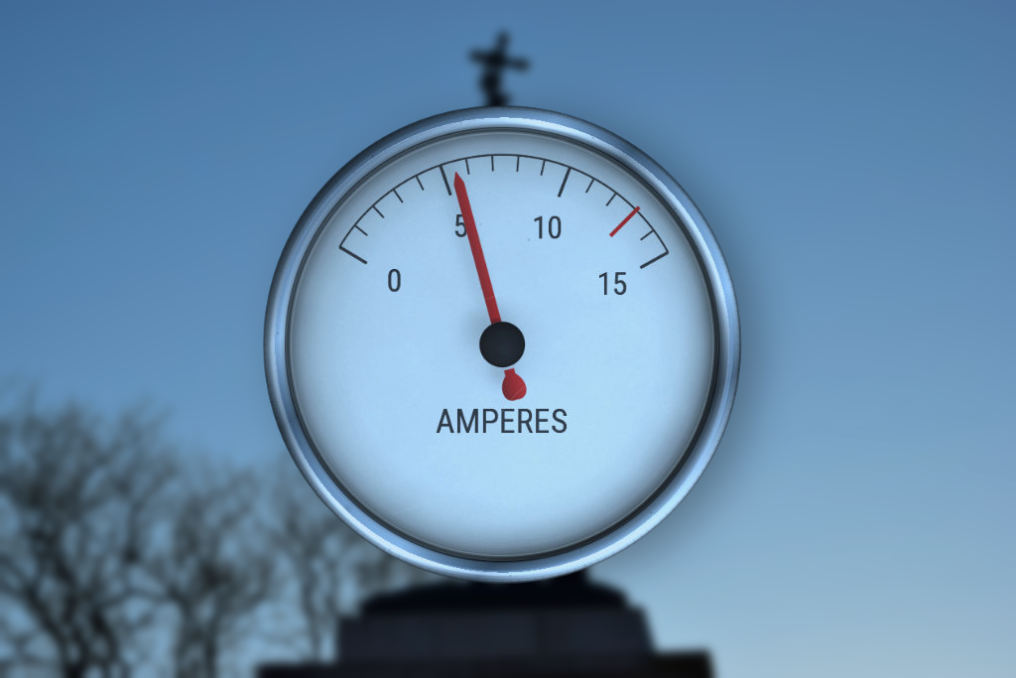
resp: 5.5,A
